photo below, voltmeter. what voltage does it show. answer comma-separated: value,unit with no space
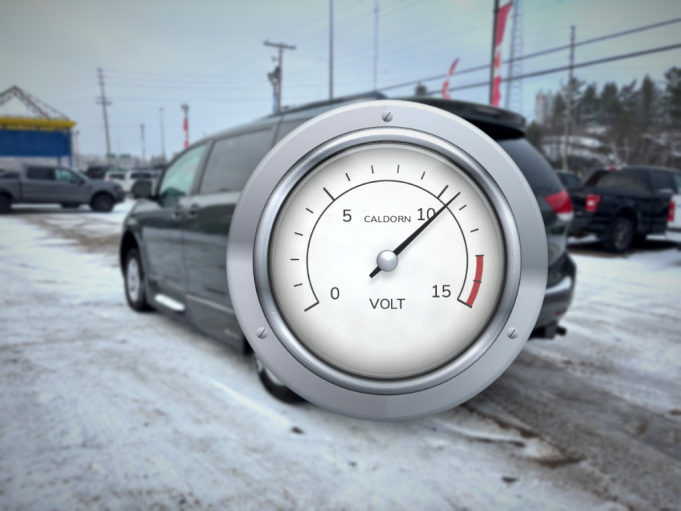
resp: 10.5,V
